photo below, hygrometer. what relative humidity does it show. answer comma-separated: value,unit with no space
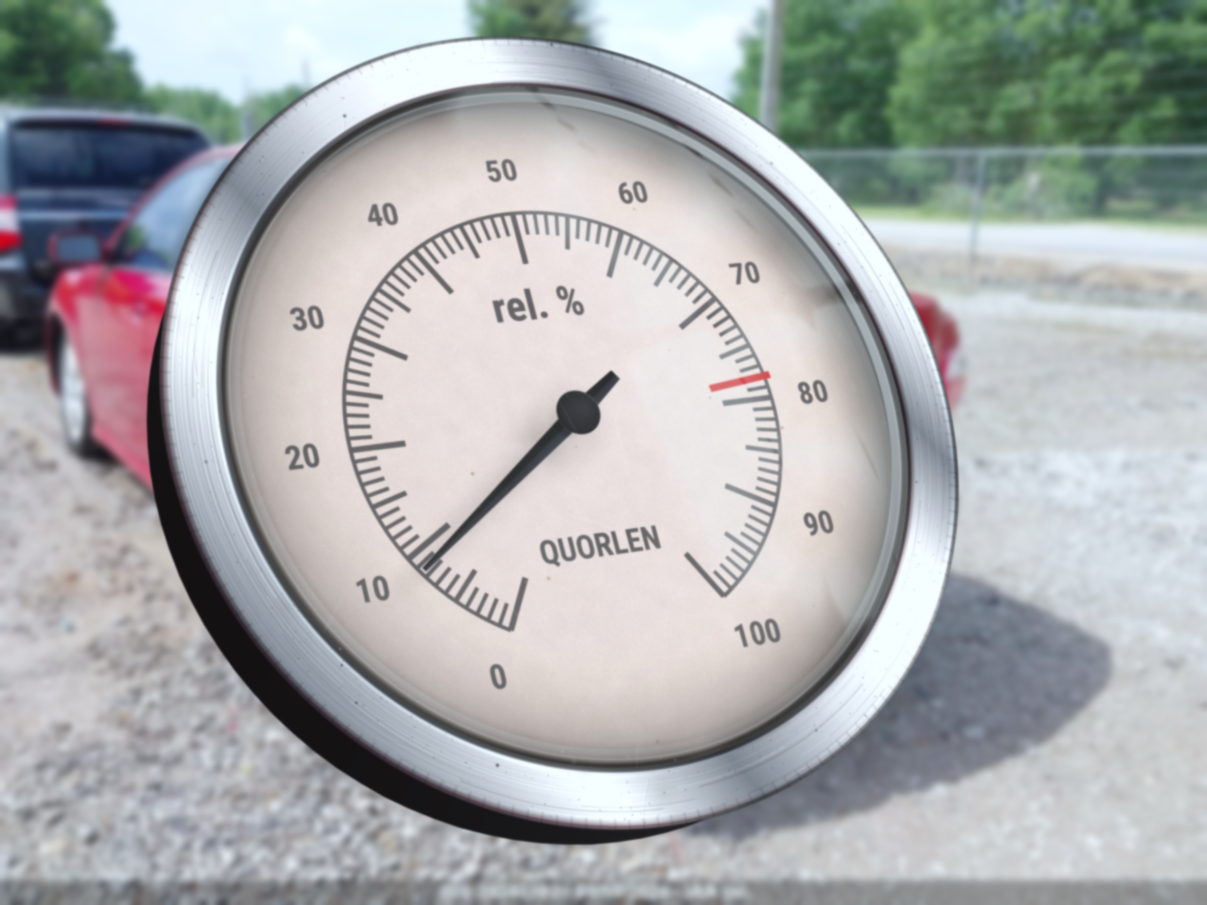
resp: 8.5,%
